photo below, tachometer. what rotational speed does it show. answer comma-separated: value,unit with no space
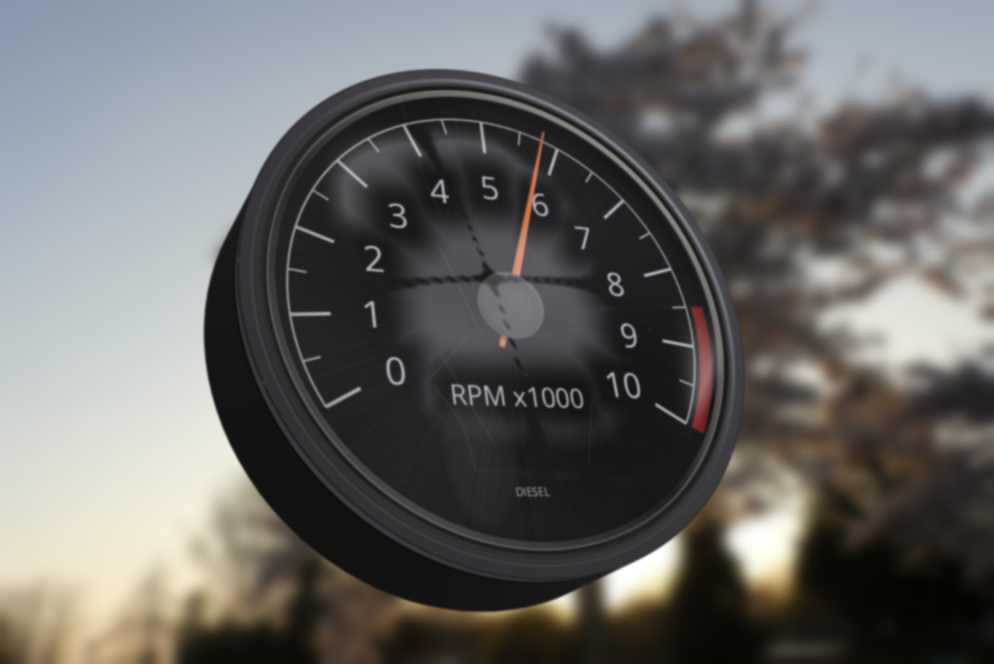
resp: 5750,rpm
